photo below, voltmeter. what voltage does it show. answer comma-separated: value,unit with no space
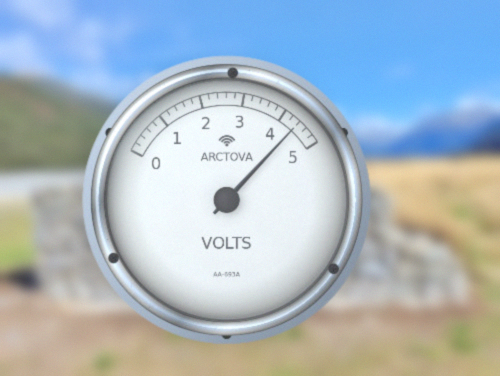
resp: 4.4,V
